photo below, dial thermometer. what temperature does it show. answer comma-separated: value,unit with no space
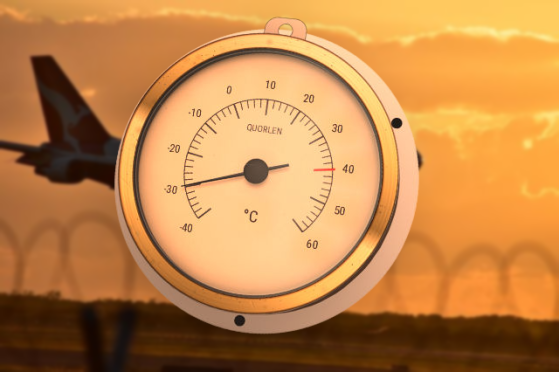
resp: -30,°C
